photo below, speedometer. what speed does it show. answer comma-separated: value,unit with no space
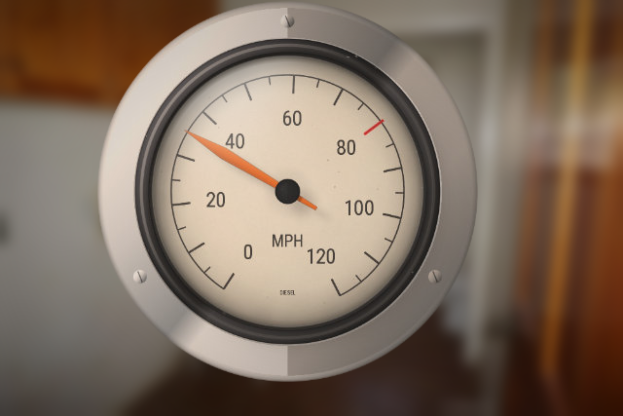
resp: 35,mph
